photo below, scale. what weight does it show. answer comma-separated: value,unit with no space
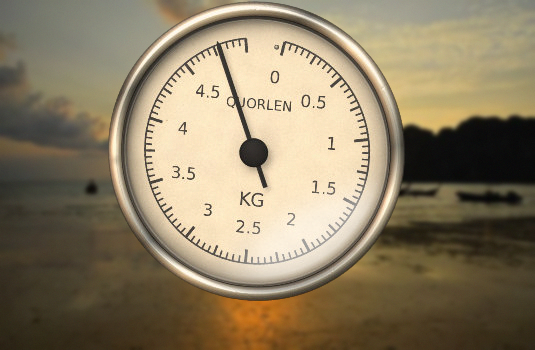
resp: 4.8,kg
